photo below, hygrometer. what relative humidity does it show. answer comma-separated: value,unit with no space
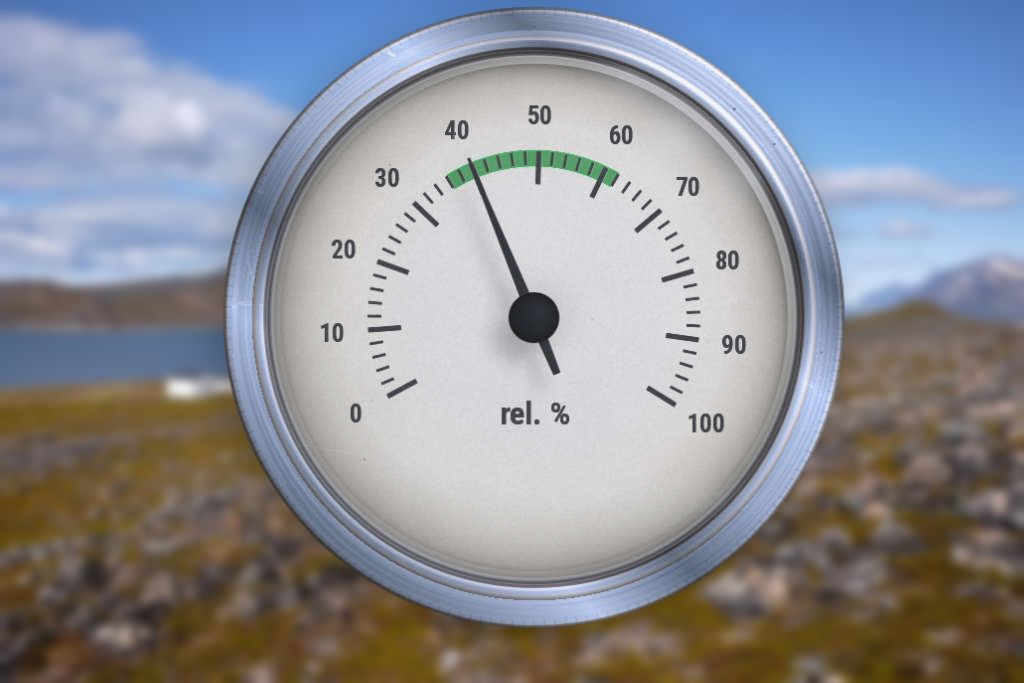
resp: 40,%
